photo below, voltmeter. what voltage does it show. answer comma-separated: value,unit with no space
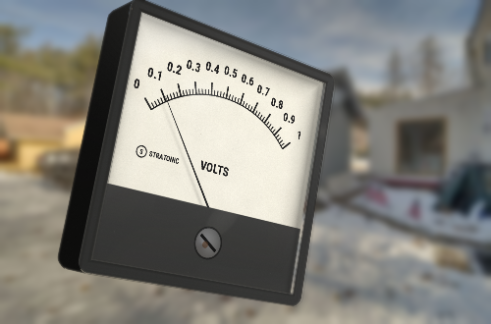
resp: 0.1,V
